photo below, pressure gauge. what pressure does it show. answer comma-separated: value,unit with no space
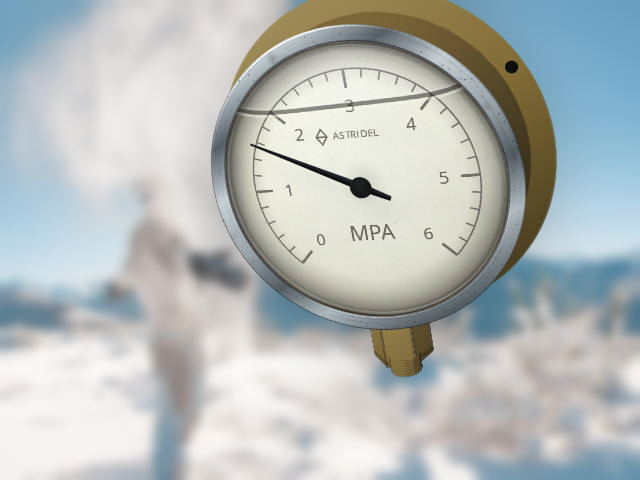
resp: 1.6,MPa
